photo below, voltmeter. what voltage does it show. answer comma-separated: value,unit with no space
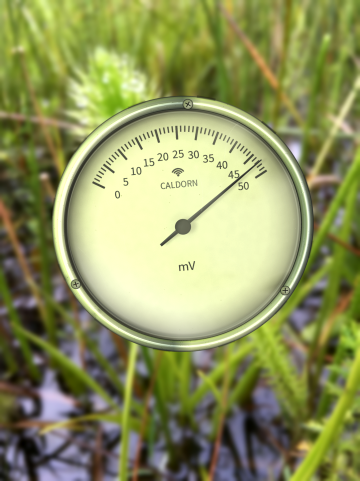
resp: 47,mV
